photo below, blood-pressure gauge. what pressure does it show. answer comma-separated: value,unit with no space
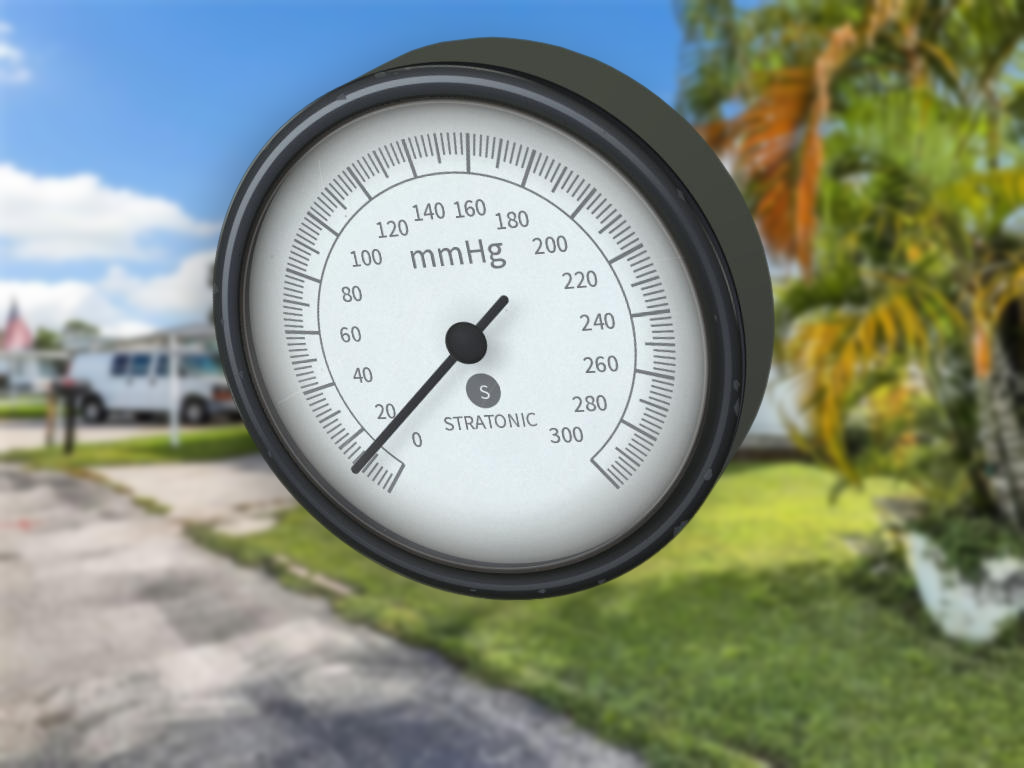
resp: 12,mmHg
